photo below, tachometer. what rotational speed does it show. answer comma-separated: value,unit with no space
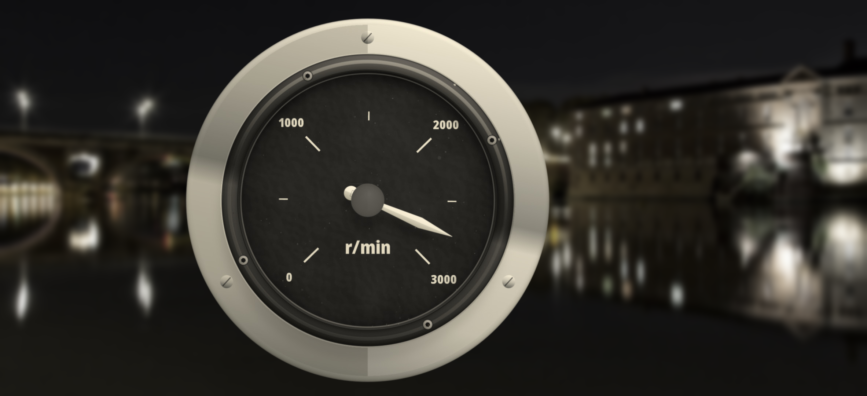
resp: 2750,rpm
